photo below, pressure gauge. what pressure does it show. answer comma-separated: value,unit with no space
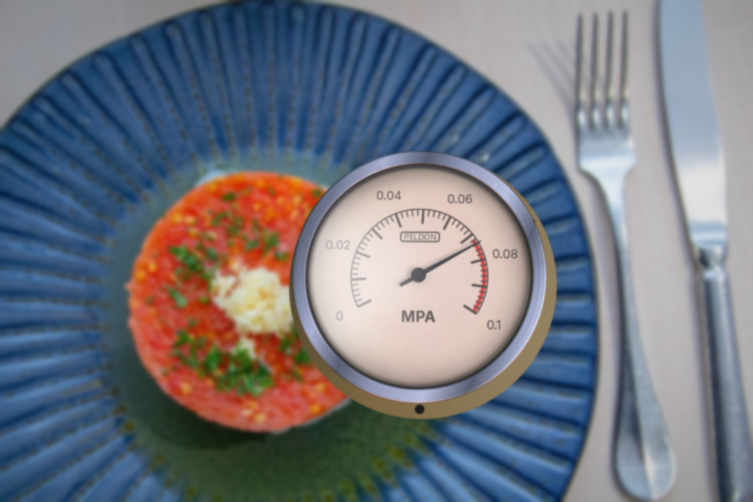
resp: 0.074,MPa
